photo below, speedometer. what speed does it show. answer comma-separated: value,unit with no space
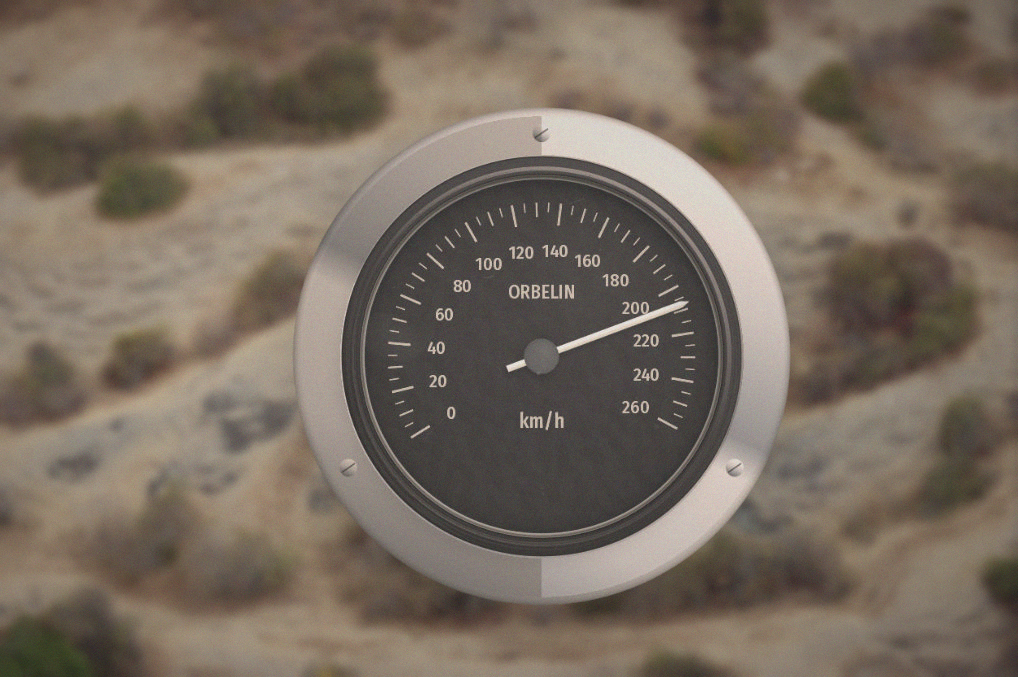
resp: 207.5,km/h
